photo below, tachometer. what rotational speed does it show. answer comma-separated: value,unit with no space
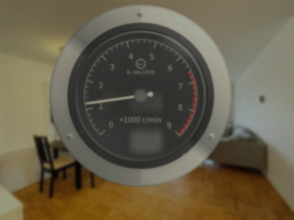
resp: 1200,rpm
